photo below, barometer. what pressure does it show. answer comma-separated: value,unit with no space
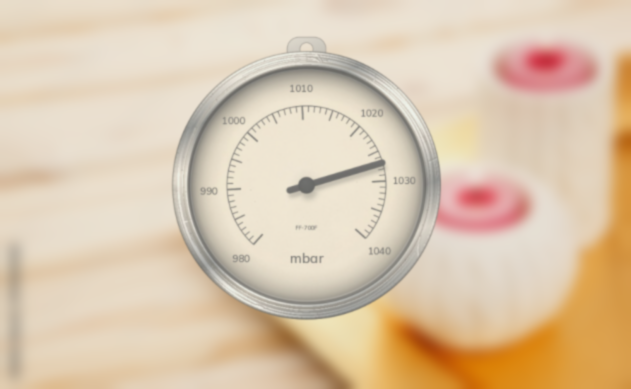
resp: 1027,mbar
